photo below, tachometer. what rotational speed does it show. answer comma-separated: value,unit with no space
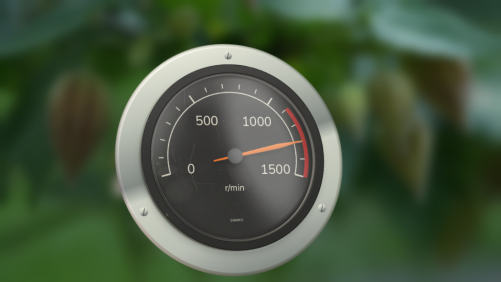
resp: 1300,rpm
